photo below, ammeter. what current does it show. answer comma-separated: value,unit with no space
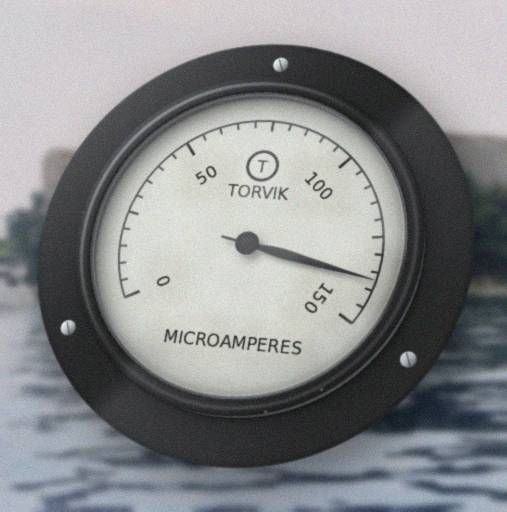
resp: 137.5,µA
